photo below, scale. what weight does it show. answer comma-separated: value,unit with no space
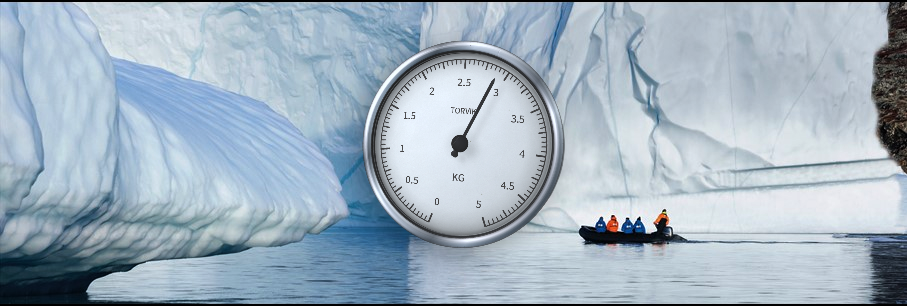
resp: 2.9,kg
